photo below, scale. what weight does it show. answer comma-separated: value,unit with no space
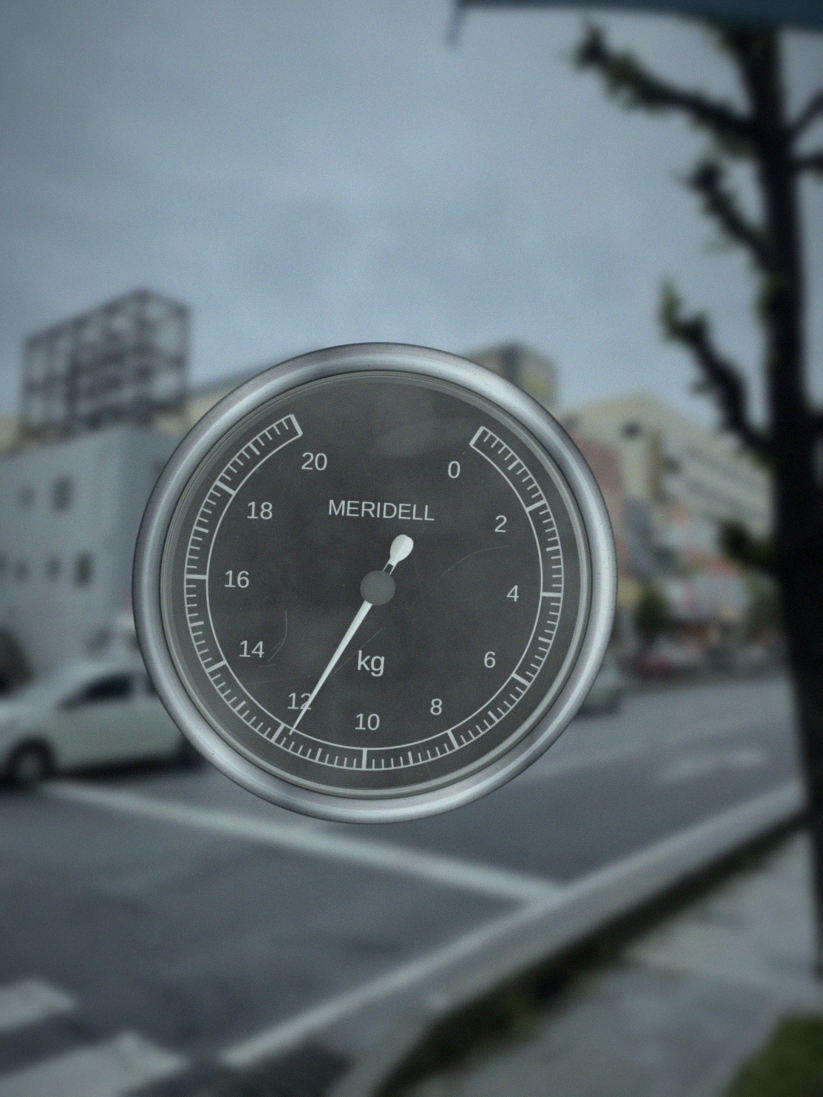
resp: 11.8,kg
